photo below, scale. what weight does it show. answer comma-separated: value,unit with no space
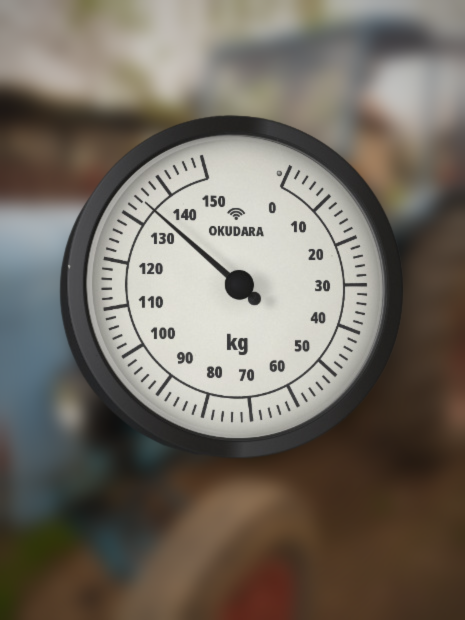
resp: 134,kg
